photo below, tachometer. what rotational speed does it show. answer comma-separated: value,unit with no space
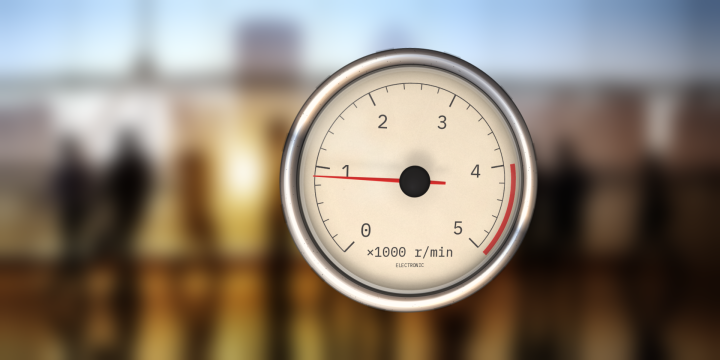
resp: 900,rpm
